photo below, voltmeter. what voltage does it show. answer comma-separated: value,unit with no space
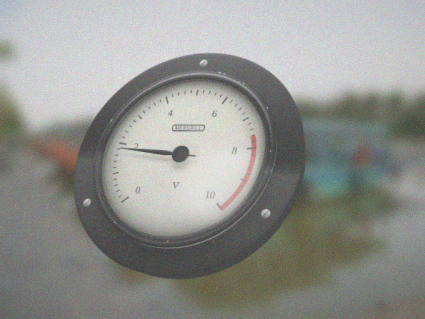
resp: 1.8,V
